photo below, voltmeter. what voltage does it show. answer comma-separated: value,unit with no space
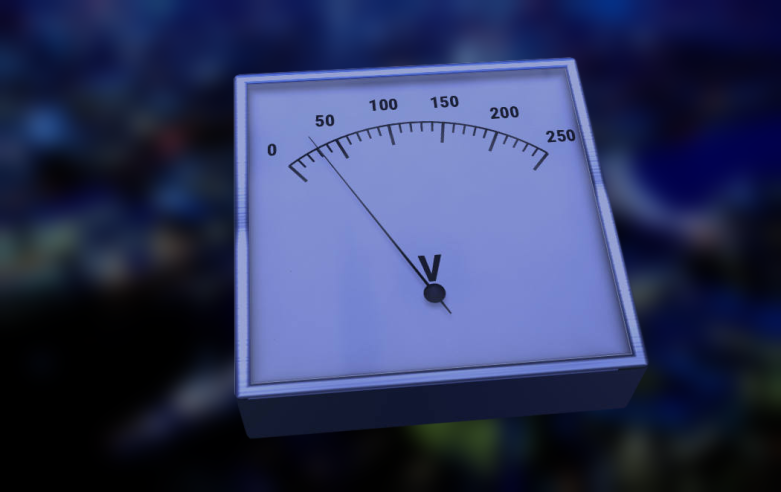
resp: 30,V
